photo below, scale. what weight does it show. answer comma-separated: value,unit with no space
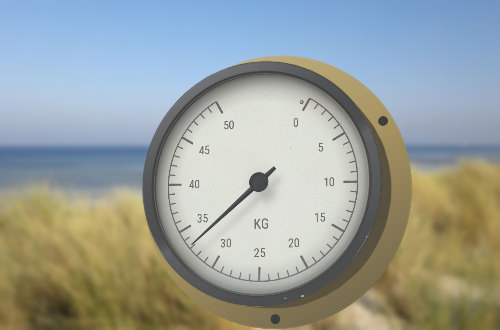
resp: 33,kg
